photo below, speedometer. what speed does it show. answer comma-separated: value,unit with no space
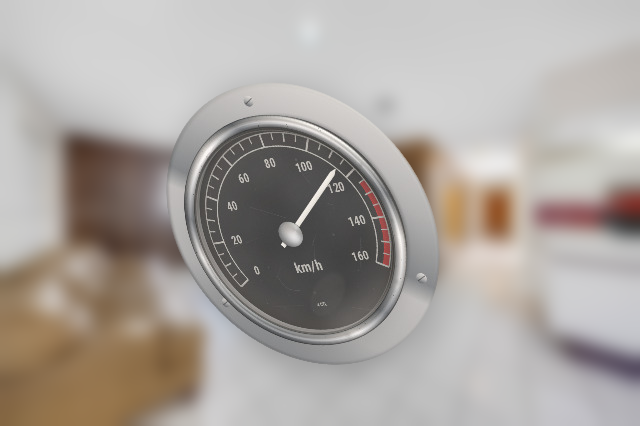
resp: 115,km/h
